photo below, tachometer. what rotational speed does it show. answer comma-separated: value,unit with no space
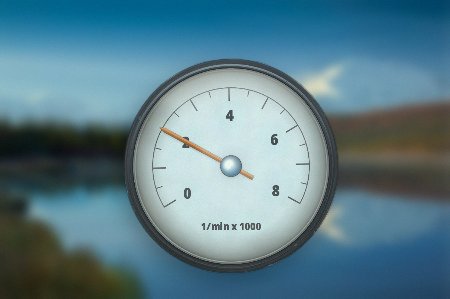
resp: 2000,rpm
